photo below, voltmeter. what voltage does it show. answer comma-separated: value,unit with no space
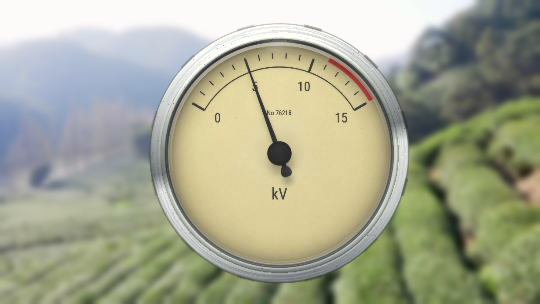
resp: 5,kV
